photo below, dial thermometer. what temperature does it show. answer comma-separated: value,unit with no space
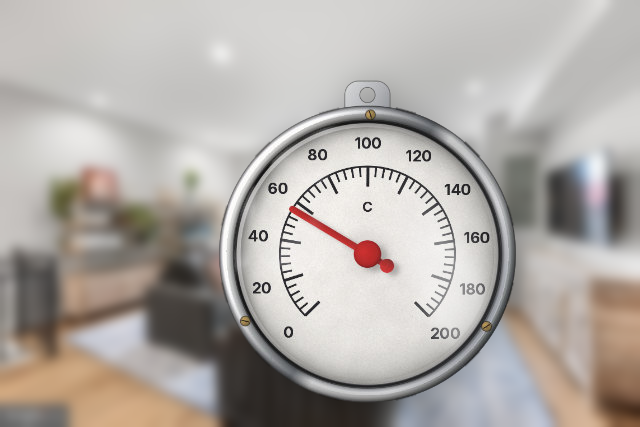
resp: 56,°C
